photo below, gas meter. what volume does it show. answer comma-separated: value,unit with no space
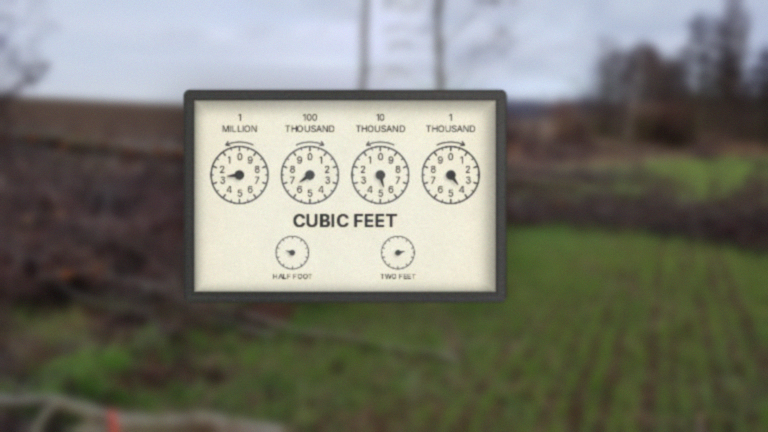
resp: 265400,ft³
